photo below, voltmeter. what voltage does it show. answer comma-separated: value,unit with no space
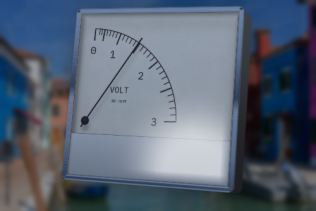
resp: 1.5,V
